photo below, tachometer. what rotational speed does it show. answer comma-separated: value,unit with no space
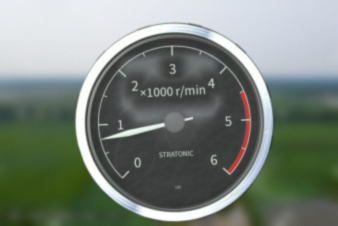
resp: 750,rpm
